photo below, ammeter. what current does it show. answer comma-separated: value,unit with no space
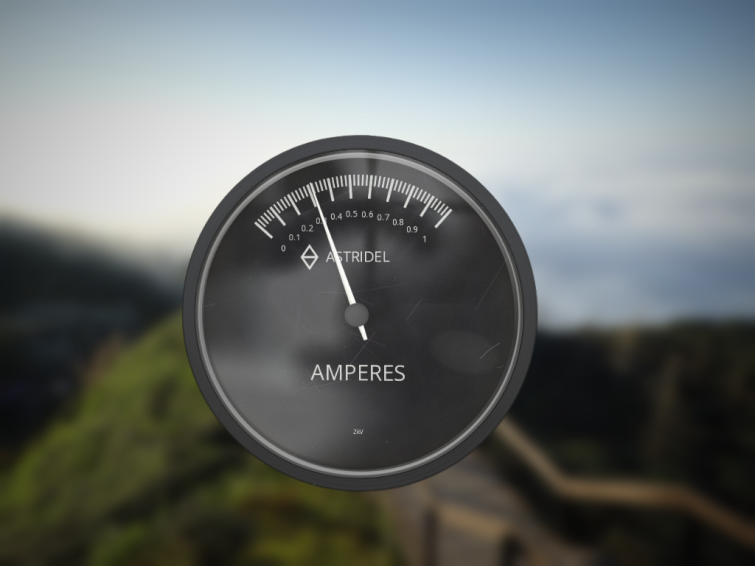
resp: 0.32,A
